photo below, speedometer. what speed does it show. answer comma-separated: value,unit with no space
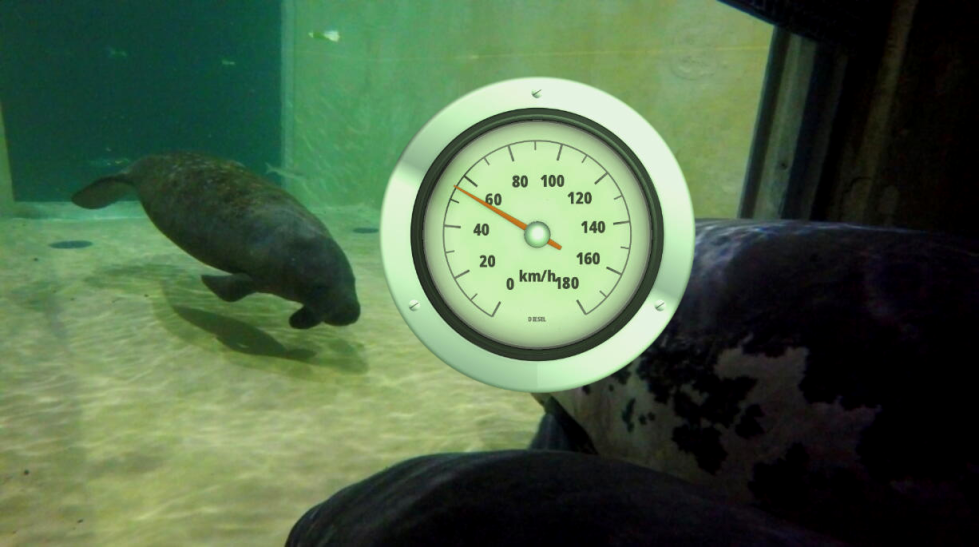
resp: 55,km/h
